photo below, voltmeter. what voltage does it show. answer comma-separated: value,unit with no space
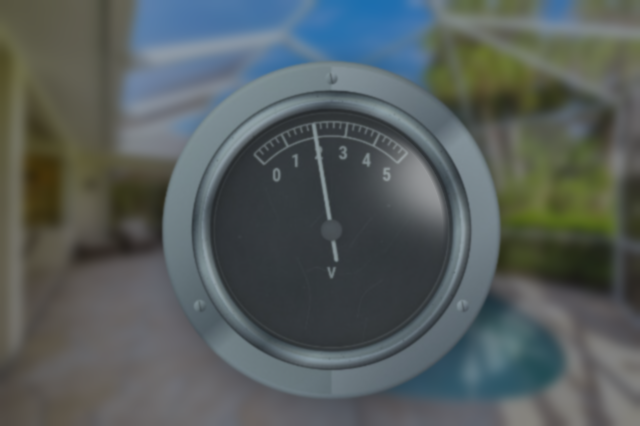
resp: 2,V
